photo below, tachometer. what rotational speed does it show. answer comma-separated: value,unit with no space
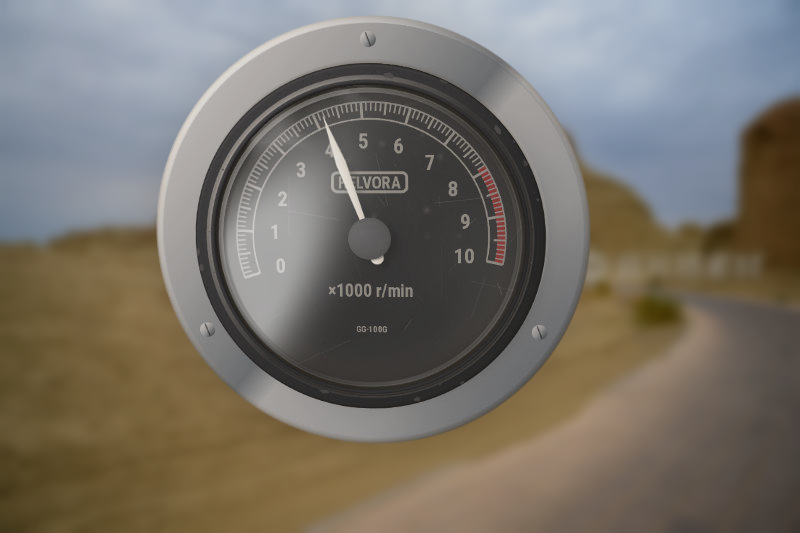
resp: 4200,rpm
